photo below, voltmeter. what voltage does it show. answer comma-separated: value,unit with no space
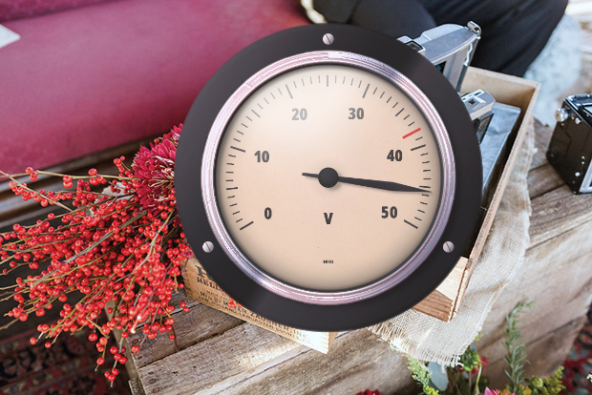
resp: 45.5,V
